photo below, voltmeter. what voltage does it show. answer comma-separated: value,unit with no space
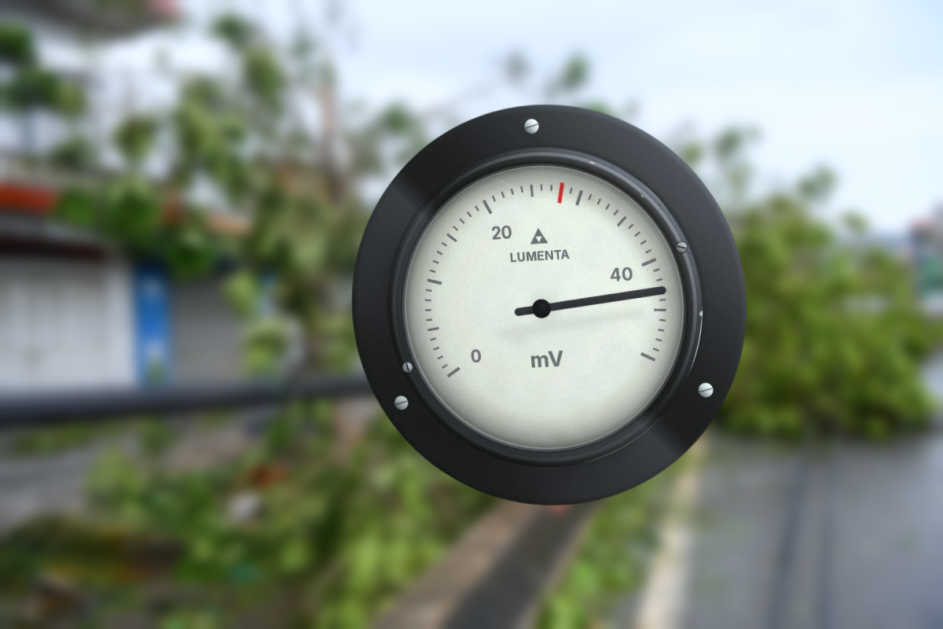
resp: 43,mV
